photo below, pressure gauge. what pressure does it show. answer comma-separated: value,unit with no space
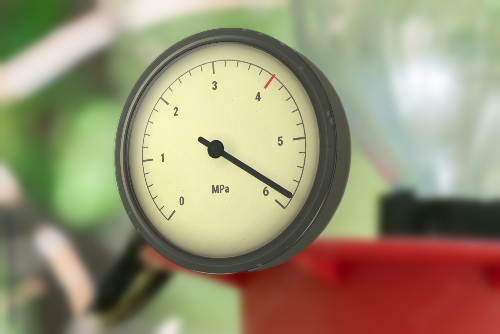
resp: 5.8,MPa
